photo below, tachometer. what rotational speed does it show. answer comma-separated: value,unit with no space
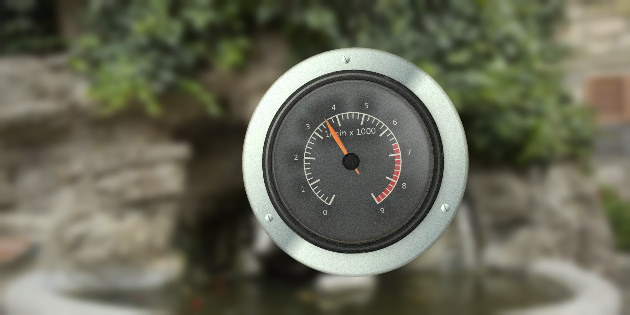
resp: 3600,rpm
